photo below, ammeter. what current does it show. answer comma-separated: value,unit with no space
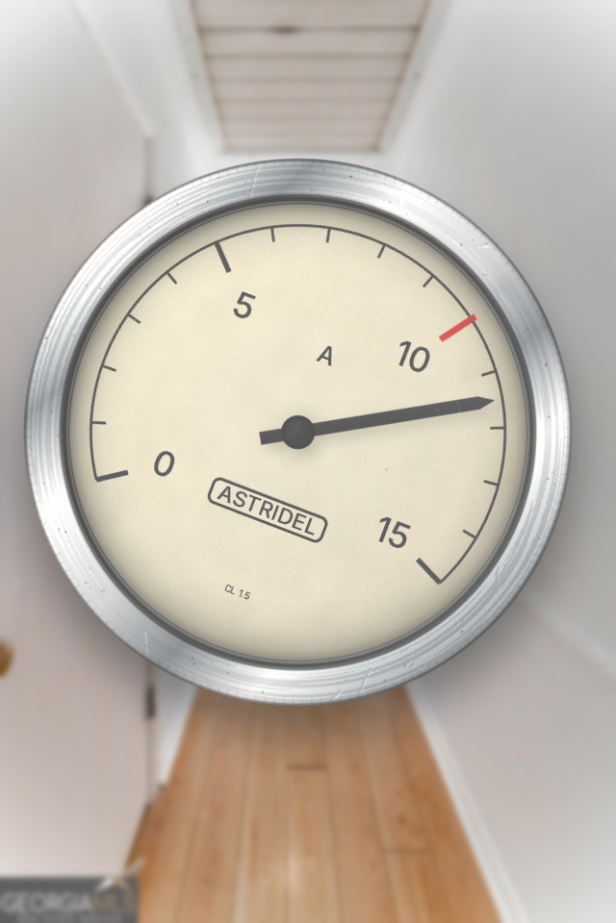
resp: 11.5,A
